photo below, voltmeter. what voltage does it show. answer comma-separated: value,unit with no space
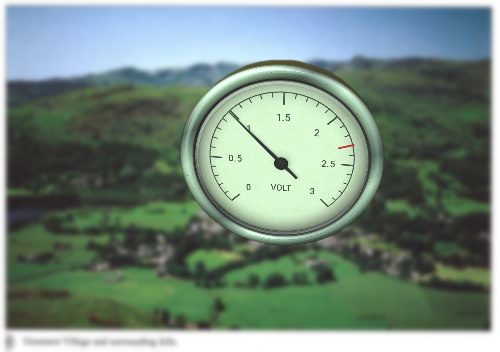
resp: 1,V
